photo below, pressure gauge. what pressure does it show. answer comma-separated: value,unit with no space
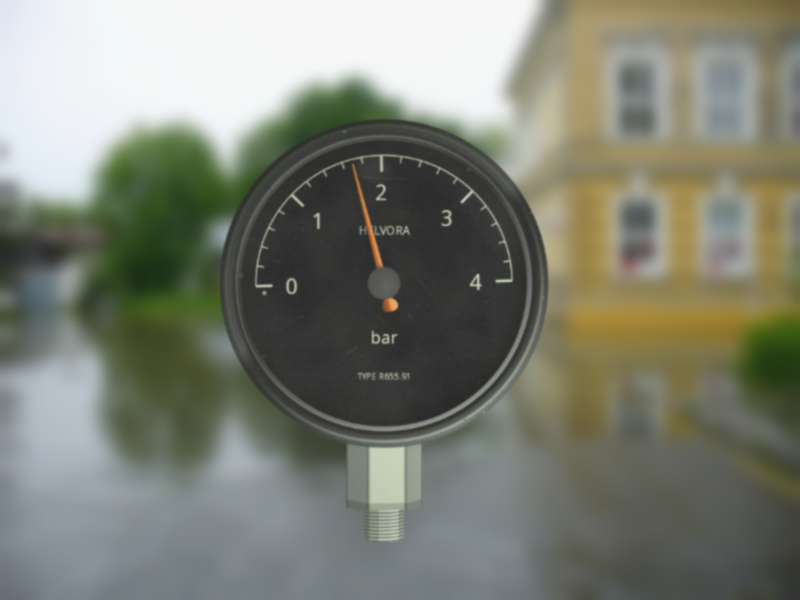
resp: 1.7,bar
